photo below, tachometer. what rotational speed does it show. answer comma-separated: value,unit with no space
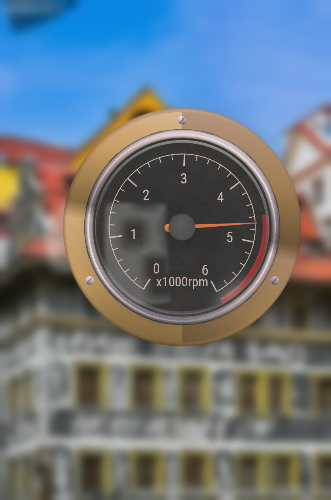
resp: 4700,rpm
